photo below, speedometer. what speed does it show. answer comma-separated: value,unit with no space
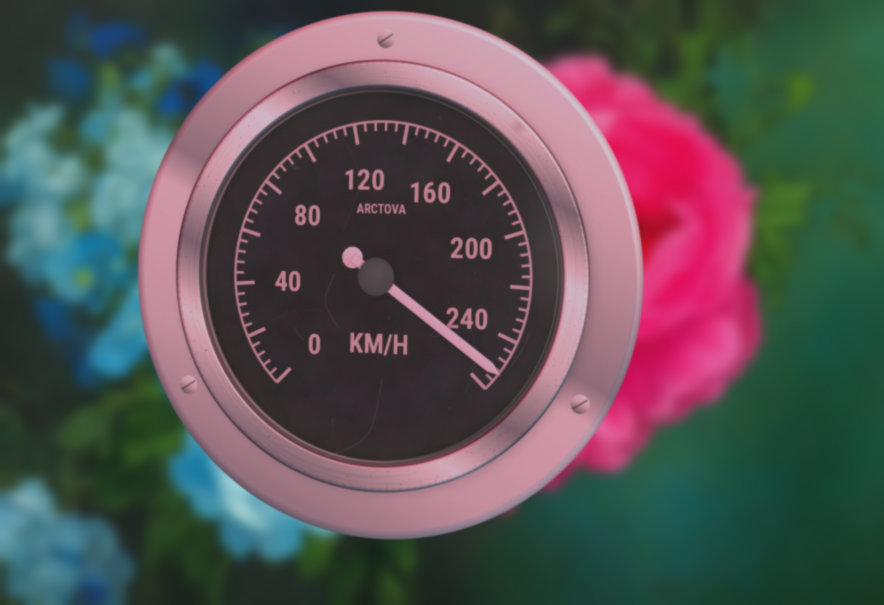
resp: 252,km/h
